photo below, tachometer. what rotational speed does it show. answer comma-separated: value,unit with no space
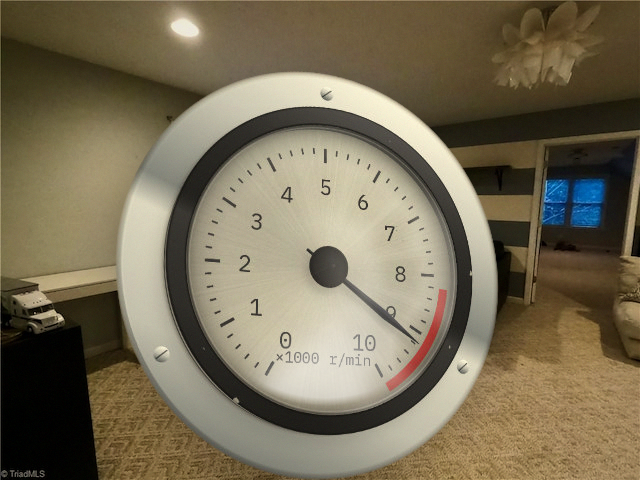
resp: 9200,rpm
